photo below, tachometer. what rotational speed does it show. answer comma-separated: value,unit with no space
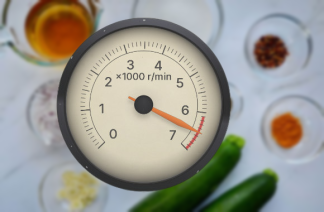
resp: 6500,rpm
